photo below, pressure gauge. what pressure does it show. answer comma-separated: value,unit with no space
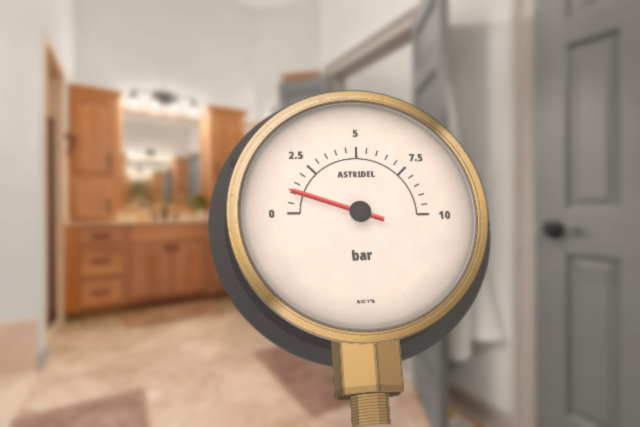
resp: 1,bar
